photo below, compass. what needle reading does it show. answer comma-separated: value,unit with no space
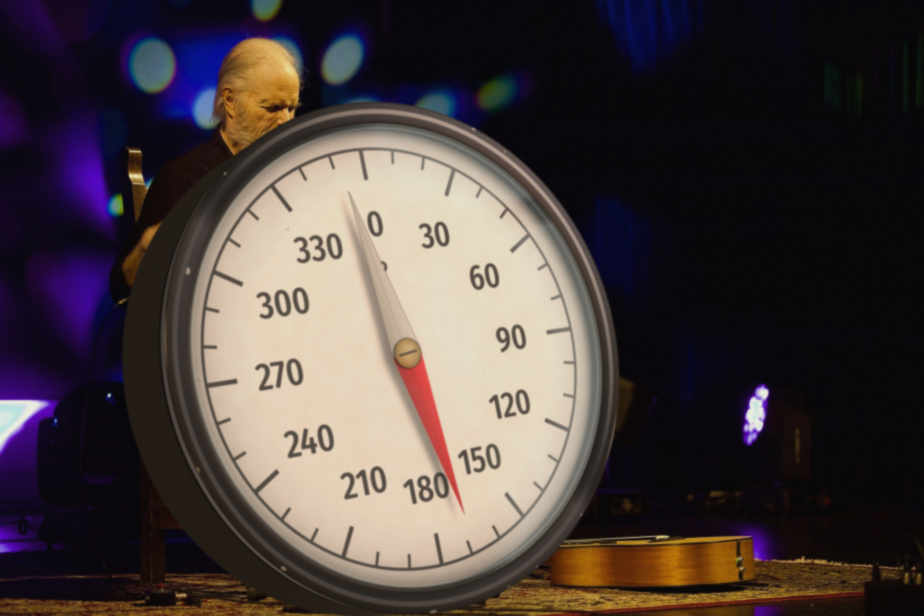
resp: 170,°
